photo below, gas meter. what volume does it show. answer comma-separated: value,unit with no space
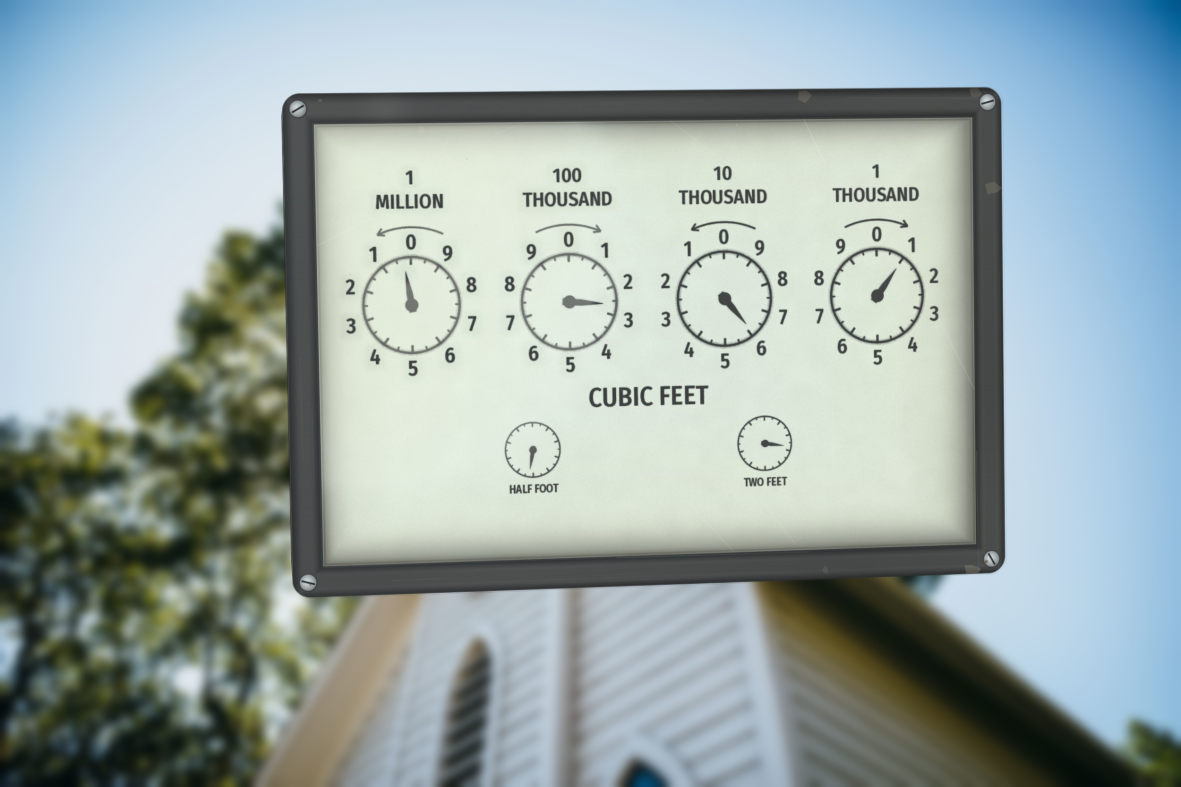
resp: 26100,ft³
